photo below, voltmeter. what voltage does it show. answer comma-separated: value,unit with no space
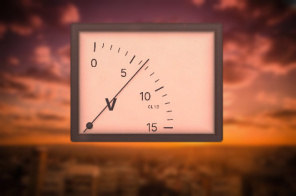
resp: 6.5,V
